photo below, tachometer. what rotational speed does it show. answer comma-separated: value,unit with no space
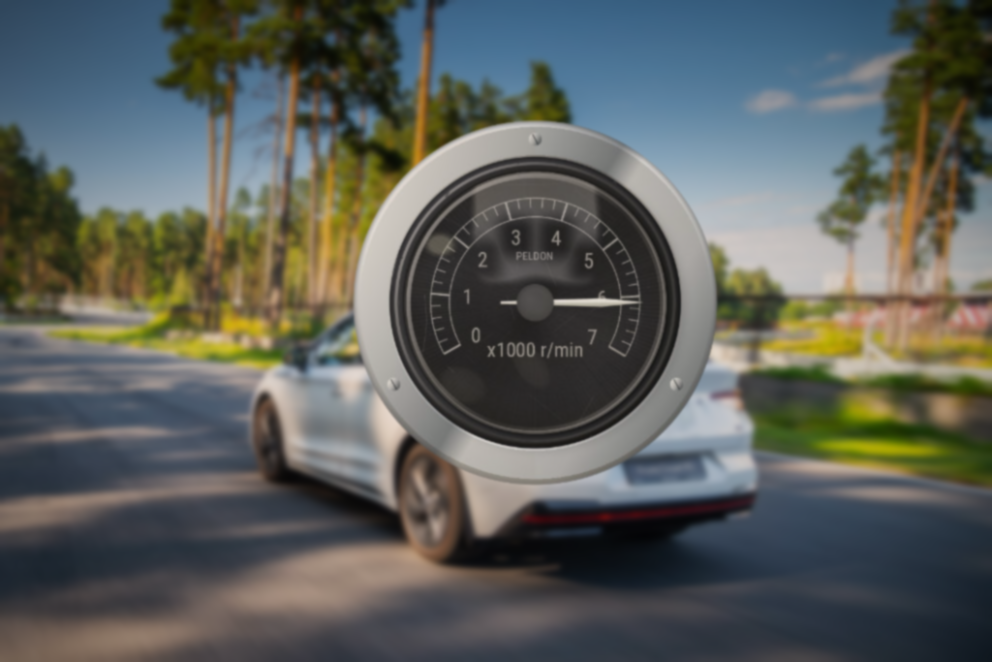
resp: 6100,rpm
